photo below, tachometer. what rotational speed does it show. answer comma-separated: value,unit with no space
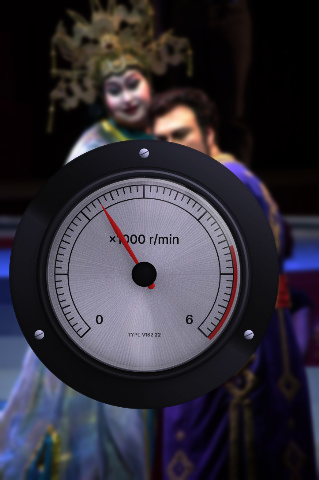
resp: 2300,rpm
